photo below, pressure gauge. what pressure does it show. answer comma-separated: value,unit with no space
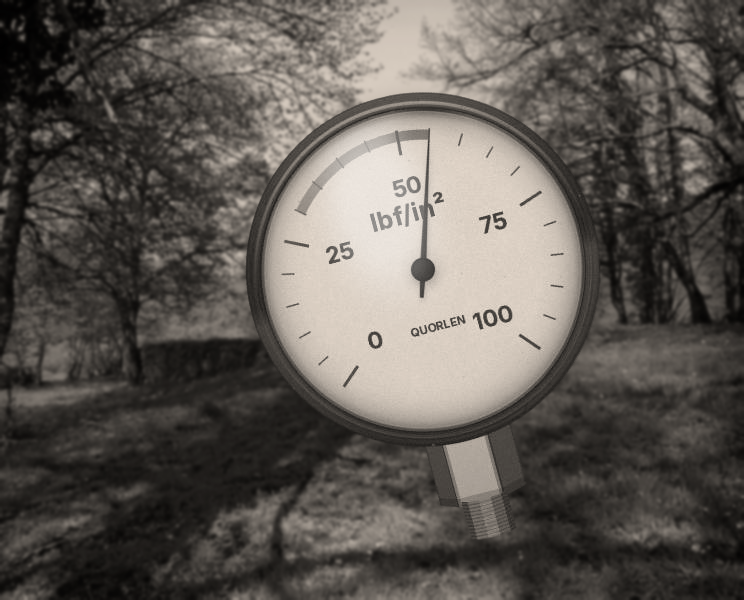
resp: 55,psi
